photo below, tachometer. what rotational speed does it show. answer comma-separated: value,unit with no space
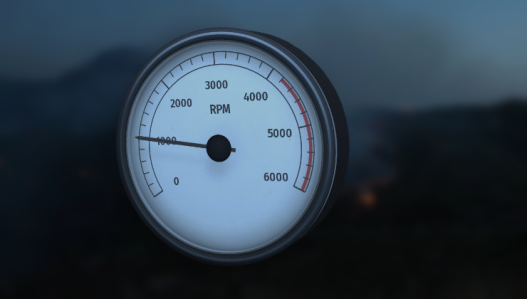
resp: 1000,rpm
